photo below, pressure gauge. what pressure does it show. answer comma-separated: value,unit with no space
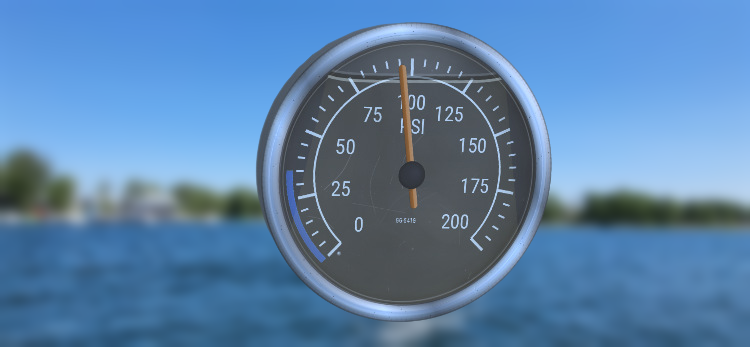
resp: 95,psi
